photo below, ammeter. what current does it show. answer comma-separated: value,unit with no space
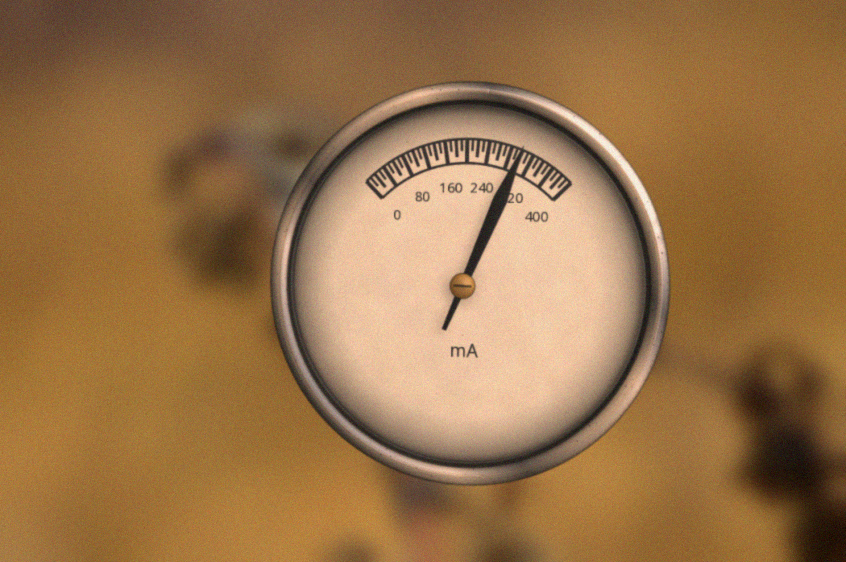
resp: 300,mA
